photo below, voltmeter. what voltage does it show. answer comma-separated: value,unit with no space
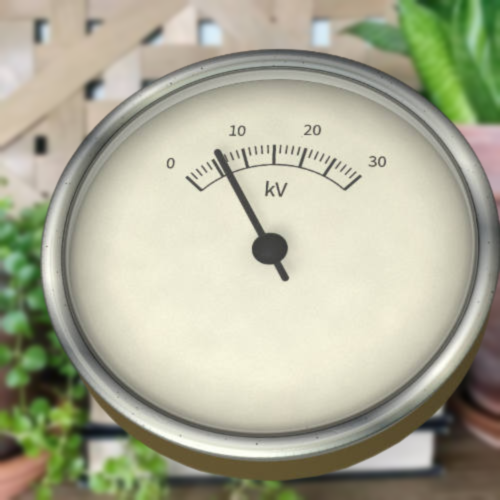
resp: 6,kV
